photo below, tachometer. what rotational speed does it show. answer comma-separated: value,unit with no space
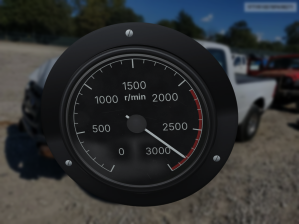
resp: 2800,rpm
